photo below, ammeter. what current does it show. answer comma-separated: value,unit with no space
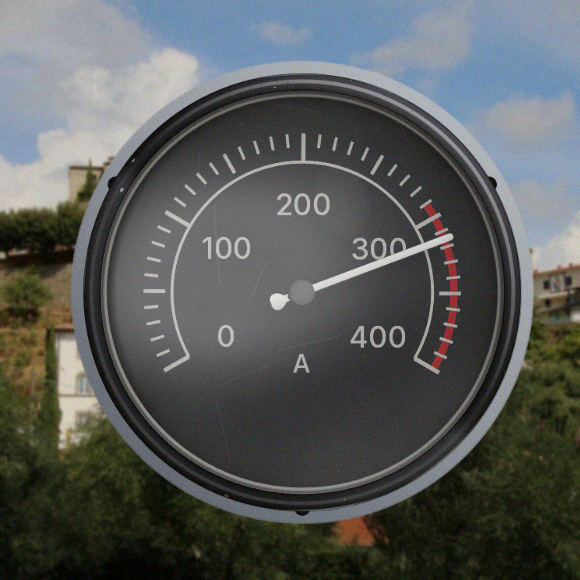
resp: 315,A
